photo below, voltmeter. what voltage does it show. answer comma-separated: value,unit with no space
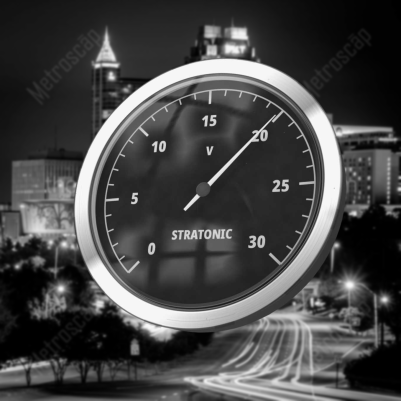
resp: 20,V
